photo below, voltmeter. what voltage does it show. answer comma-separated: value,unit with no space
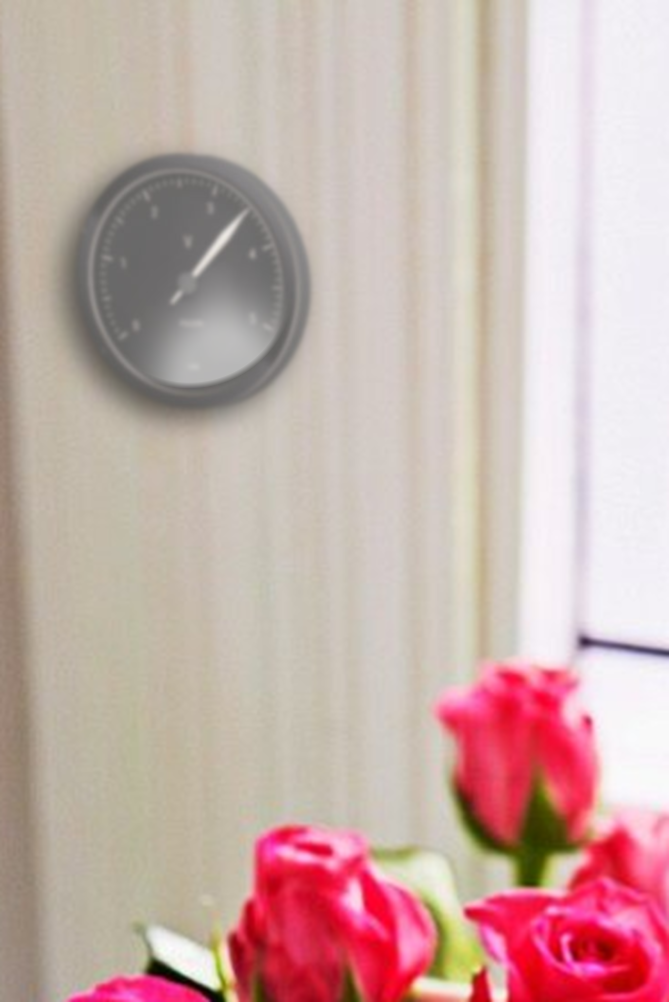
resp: 3.5,V
